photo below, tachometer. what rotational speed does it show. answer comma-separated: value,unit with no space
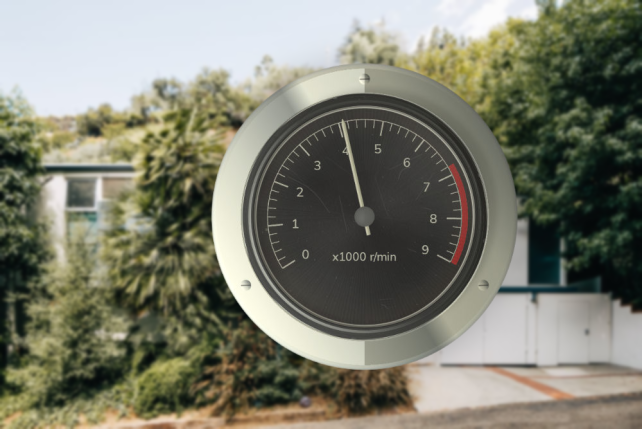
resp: 4100,rpm
